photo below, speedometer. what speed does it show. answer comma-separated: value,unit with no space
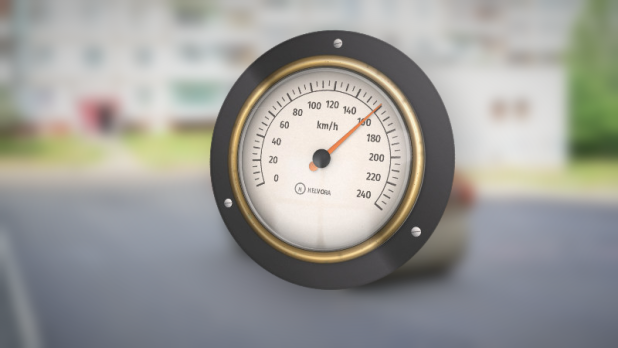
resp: 160,km/h
